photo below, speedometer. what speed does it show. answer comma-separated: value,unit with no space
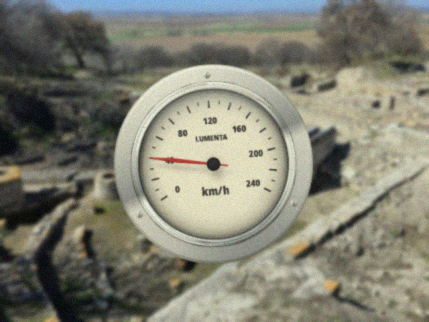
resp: 40,km/h
